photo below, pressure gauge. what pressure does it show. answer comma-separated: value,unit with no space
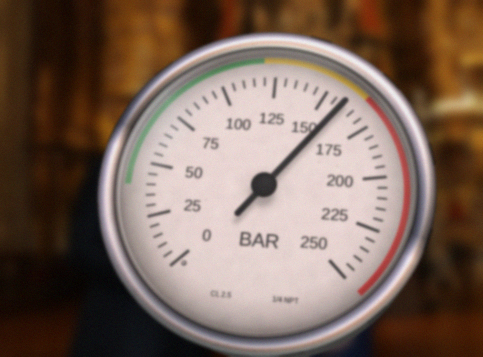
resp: 160,bar
